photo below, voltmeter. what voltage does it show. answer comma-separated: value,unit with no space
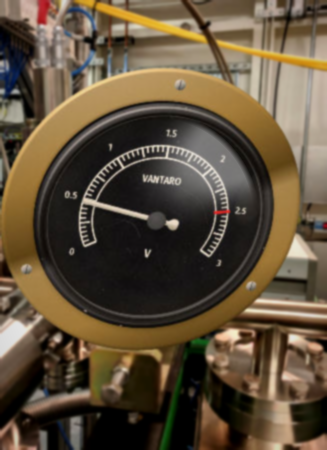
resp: 0.5,V
